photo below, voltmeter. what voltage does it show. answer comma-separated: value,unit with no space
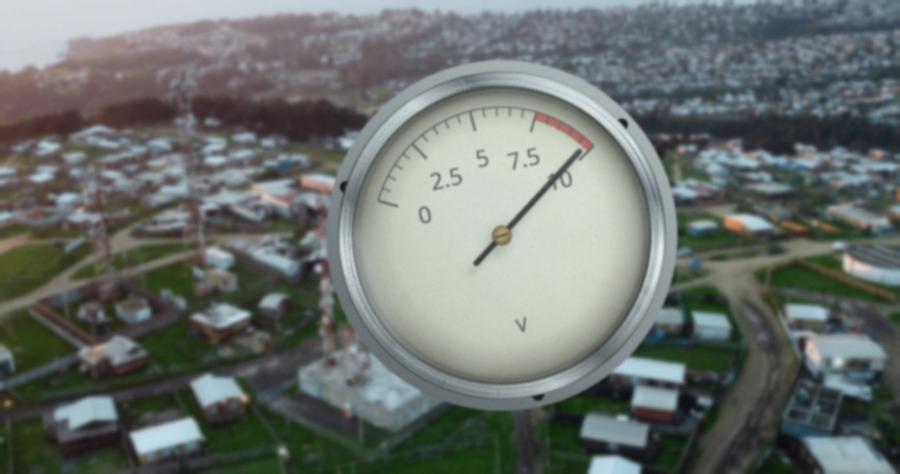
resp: 9.75,V
